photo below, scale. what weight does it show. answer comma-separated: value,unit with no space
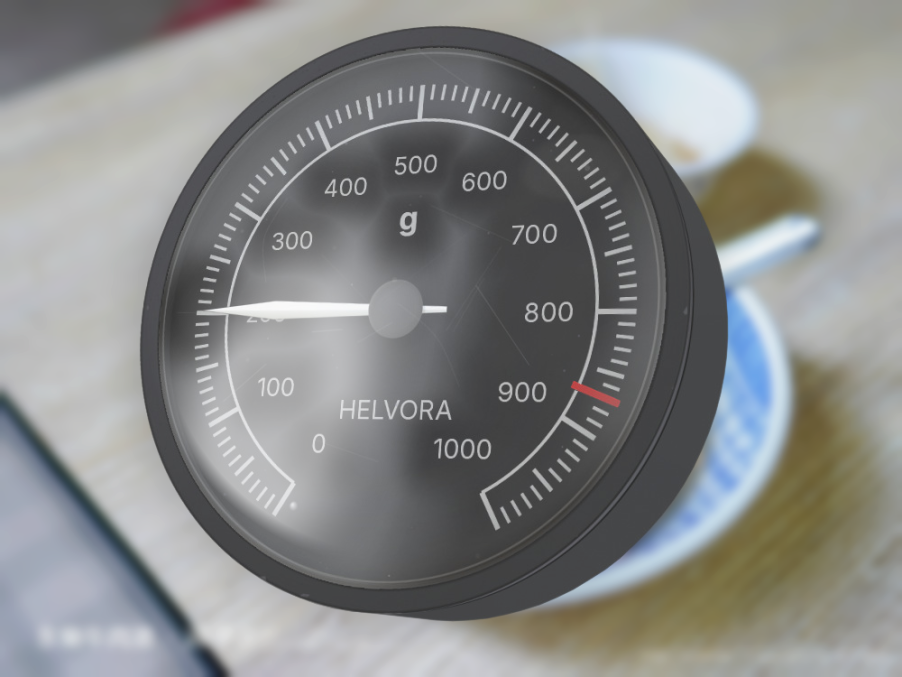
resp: 200,g
